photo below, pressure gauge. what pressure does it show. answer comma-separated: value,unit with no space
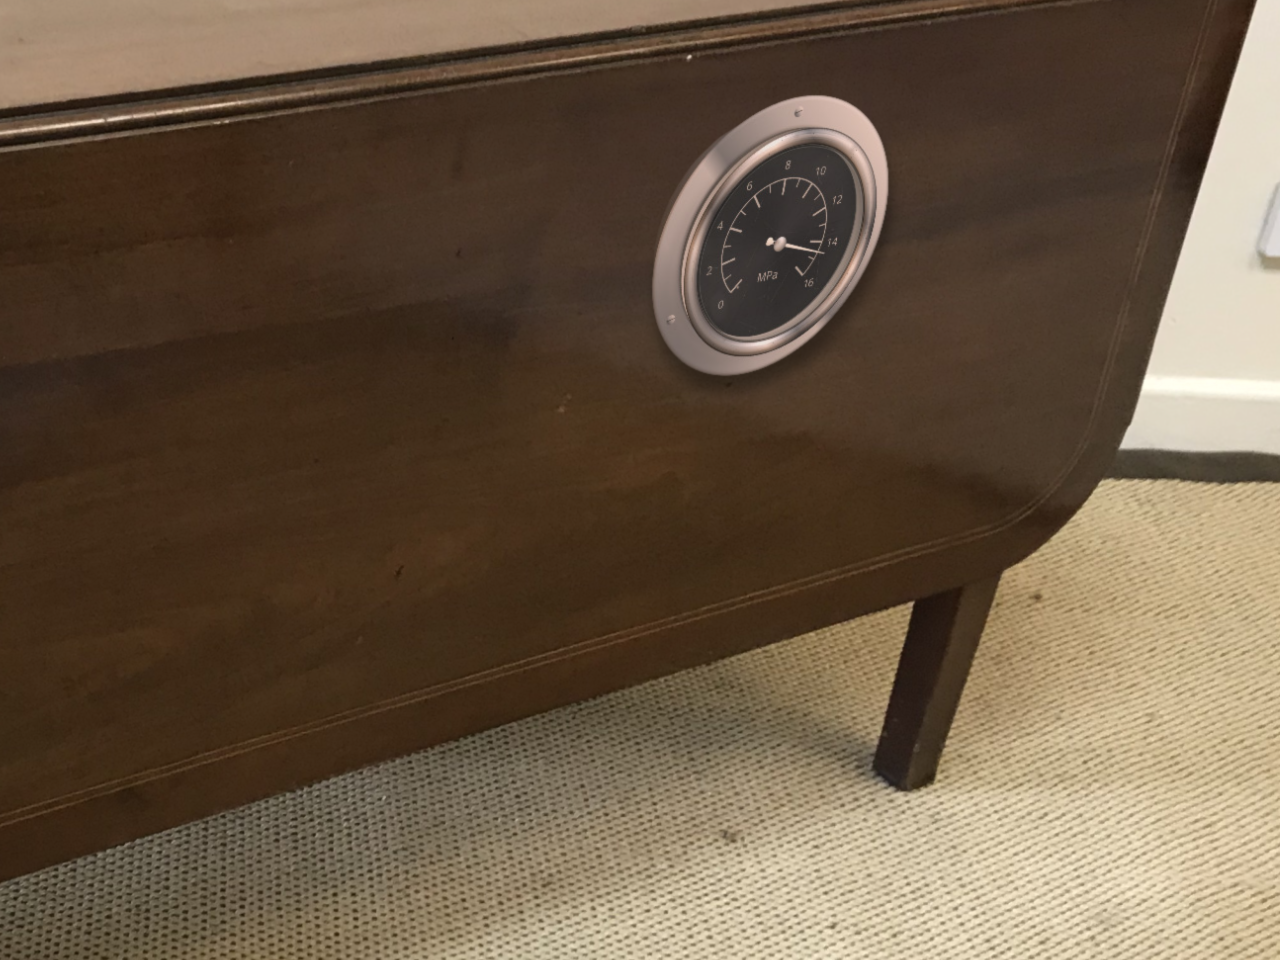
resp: 14.5,MPa
